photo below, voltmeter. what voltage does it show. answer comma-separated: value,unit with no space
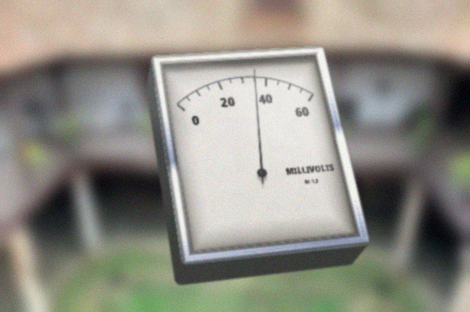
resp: 35,mV
